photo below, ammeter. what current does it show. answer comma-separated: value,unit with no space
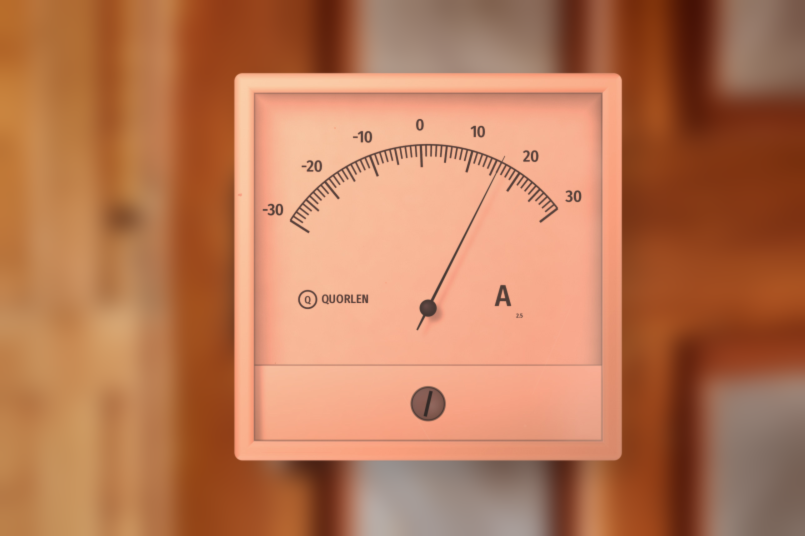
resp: 16,A
